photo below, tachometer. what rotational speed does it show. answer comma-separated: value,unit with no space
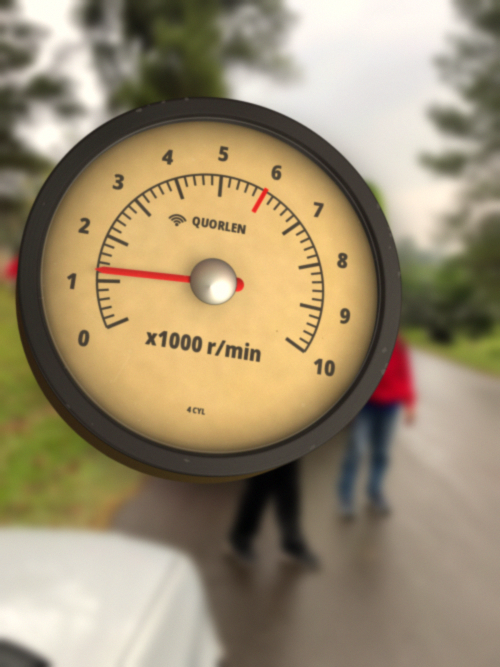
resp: 1200,rpm
